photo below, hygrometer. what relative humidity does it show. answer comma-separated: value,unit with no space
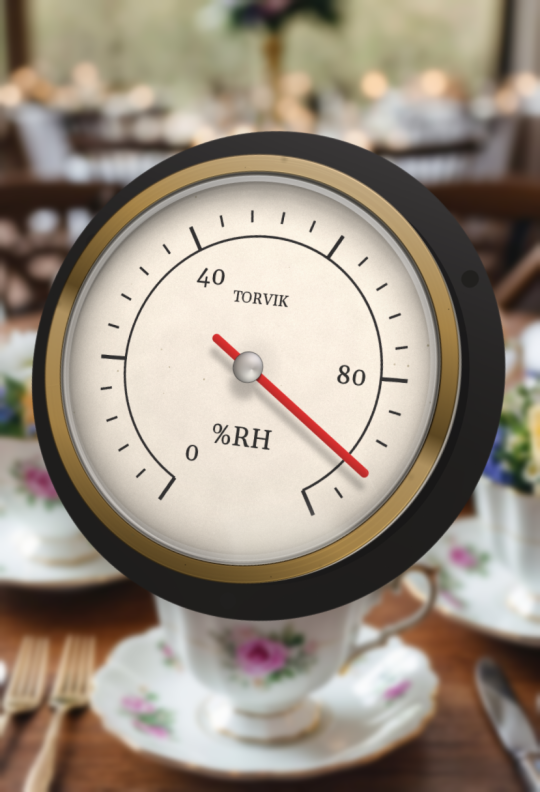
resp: 92,%
